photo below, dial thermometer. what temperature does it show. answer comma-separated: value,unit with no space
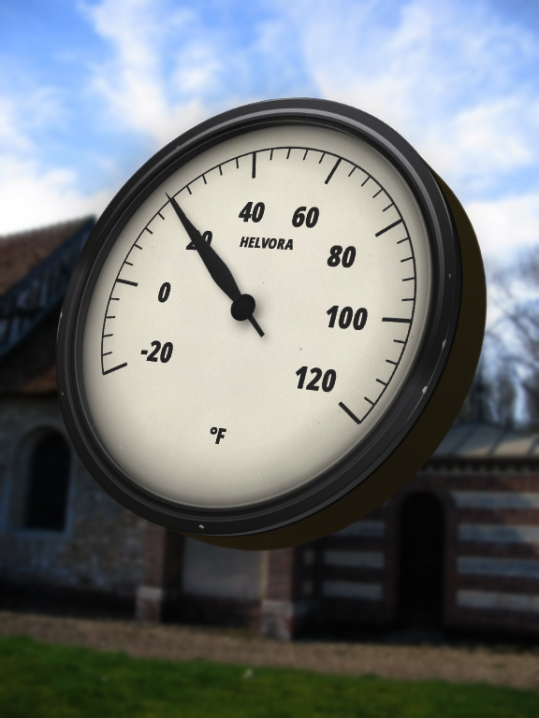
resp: 20,°F
